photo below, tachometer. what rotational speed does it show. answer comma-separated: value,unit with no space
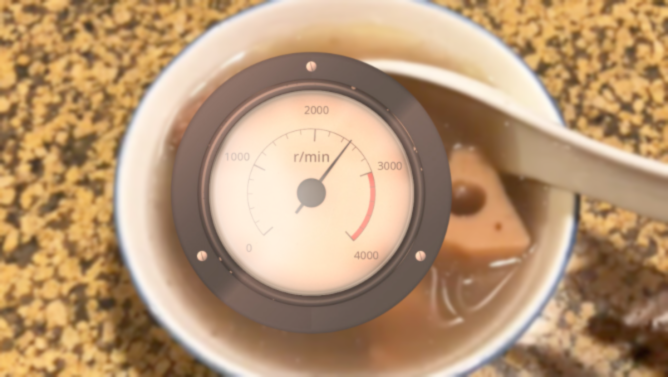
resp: 2500,rpm
